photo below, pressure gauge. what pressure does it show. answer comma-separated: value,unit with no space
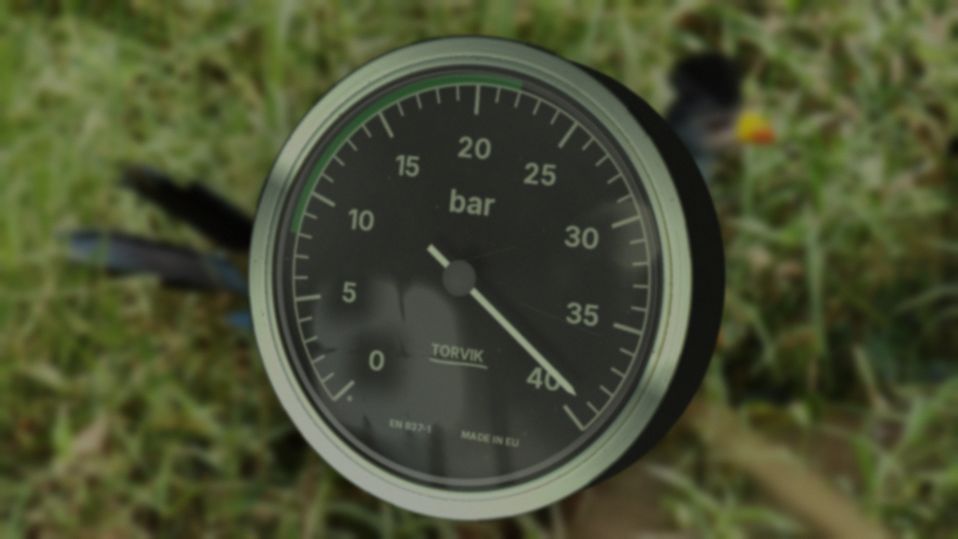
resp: 39,bar
